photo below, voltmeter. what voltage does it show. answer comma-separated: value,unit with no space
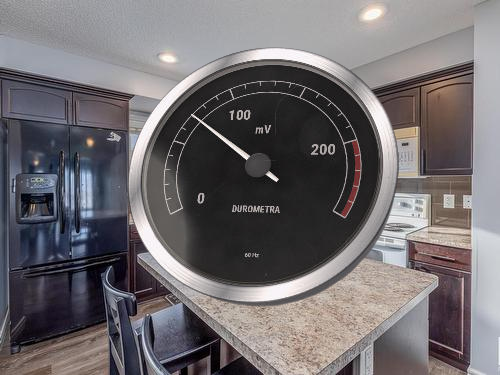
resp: 70,mV
